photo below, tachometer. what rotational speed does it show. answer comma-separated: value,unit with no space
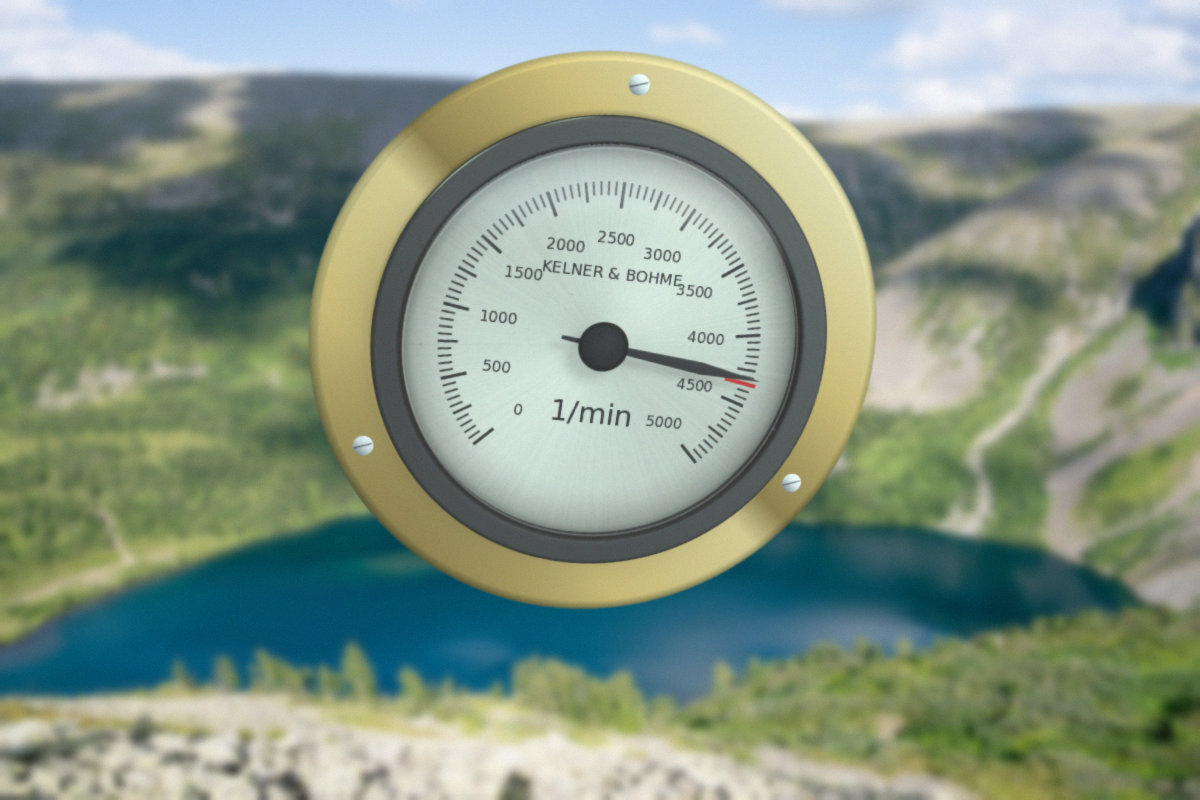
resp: 4300,rpm
